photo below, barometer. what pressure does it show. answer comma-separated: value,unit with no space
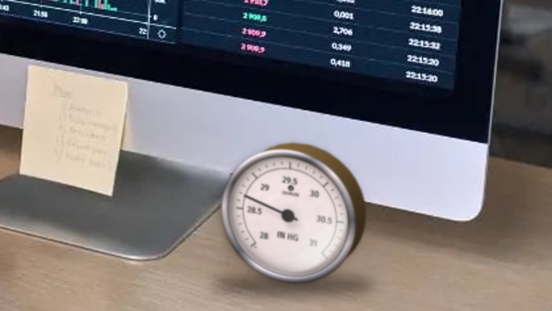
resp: 28.7,inHg
